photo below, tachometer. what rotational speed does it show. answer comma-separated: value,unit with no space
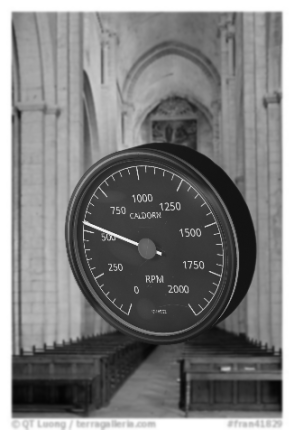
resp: 550,rpm
